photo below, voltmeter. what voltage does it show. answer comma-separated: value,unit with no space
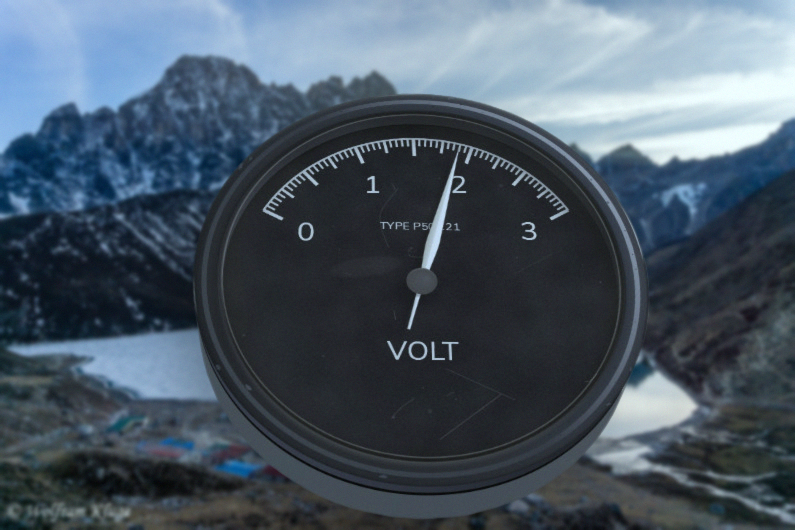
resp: 1.9,V
